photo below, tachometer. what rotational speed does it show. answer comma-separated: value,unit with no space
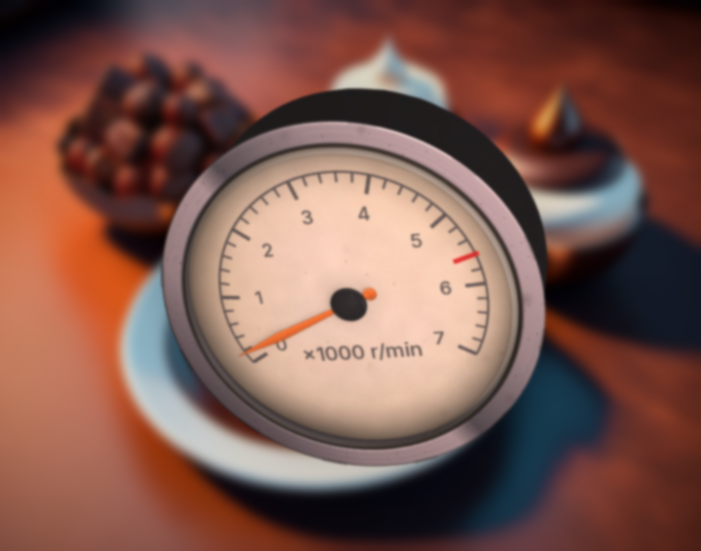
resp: 200,rpm
